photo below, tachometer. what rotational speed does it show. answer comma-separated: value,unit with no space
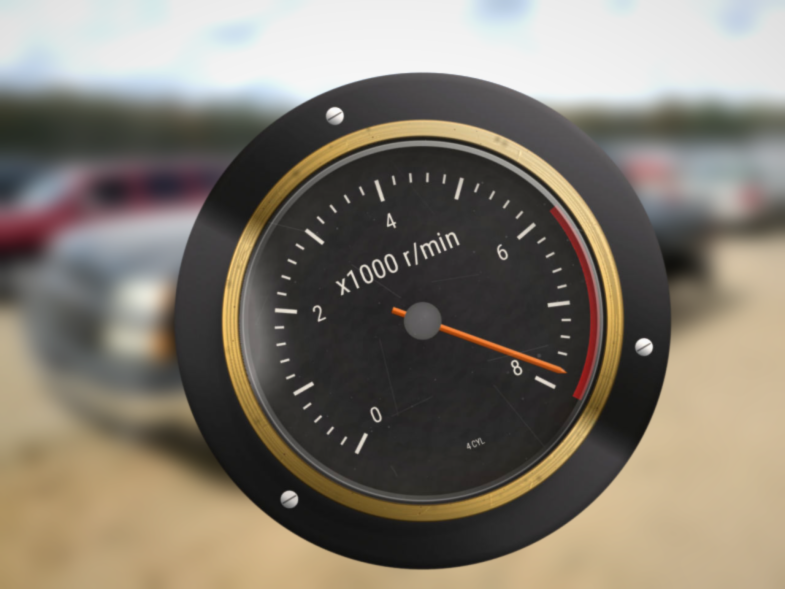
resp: 7800,rpm
